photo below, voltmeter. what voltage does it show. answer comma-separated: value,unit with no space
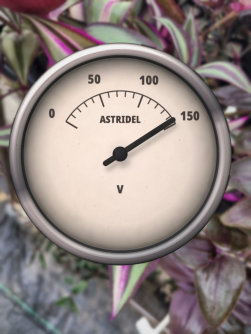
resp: 145,V
